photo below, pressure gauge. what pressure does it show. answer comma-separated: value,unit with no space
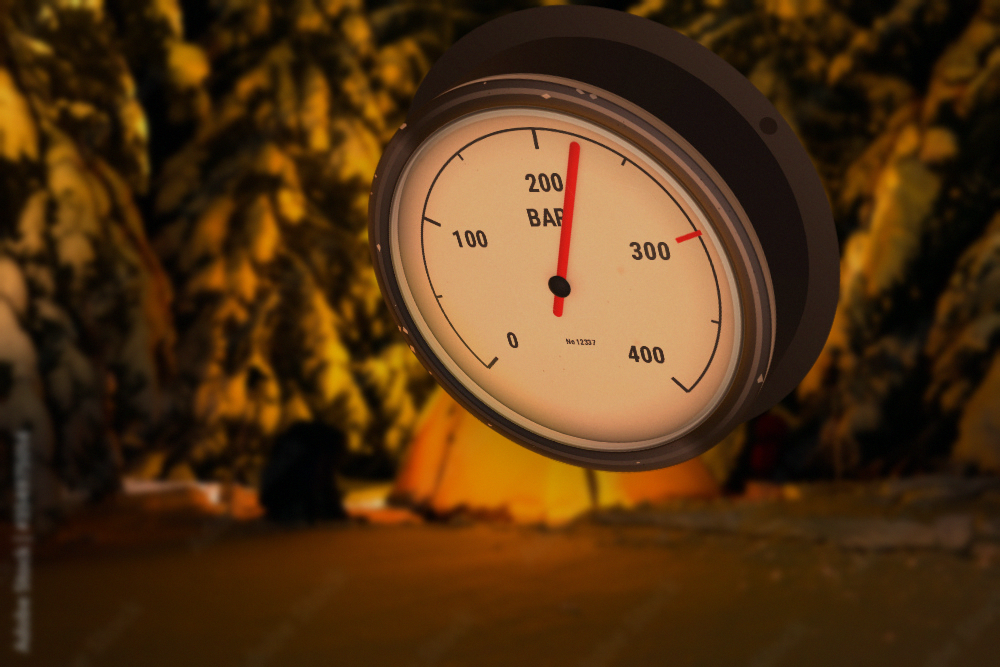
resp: 225,bar
